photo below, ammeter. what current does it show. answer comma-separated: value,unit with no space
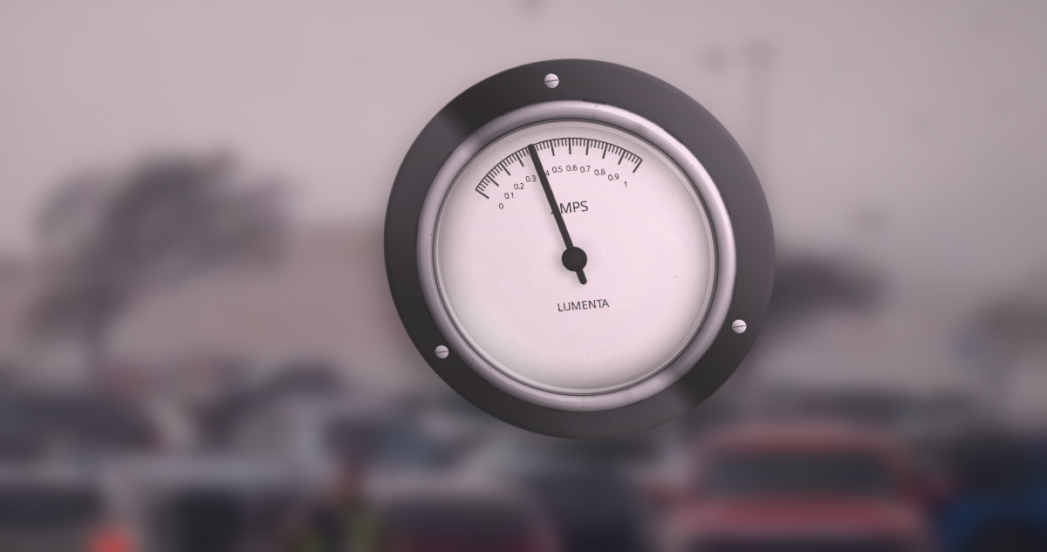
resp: 0.4,A
